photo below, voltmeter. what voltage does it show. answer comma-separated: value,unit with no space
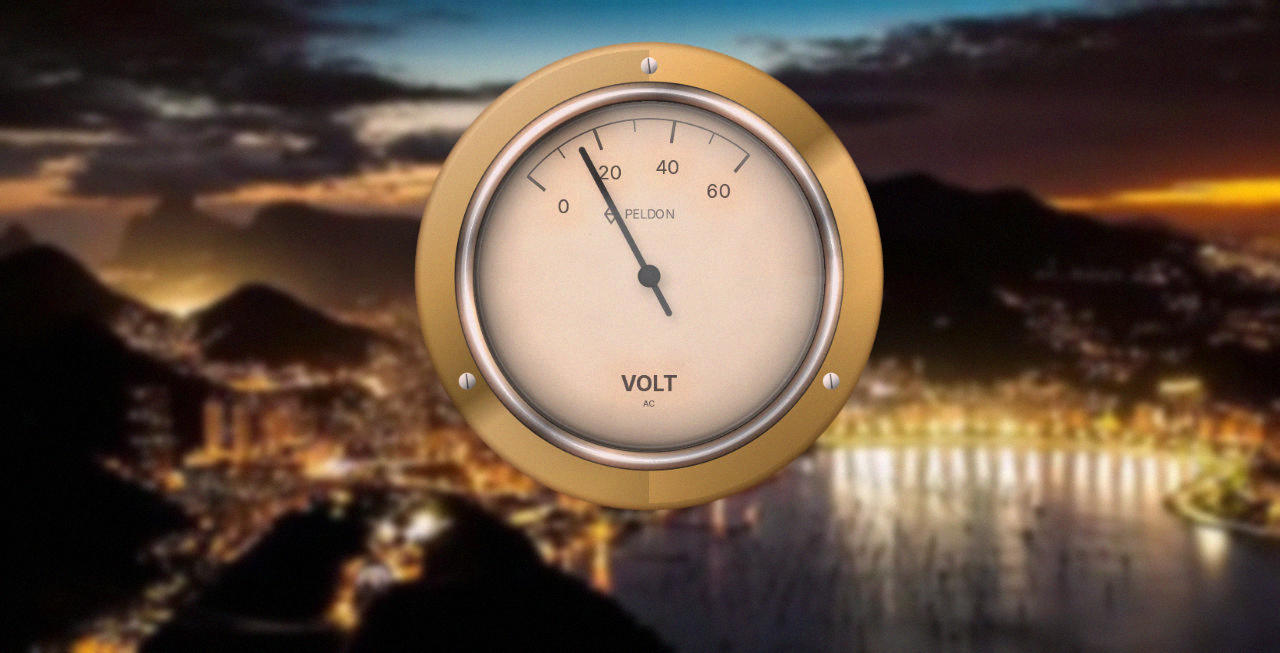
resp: 15,V
